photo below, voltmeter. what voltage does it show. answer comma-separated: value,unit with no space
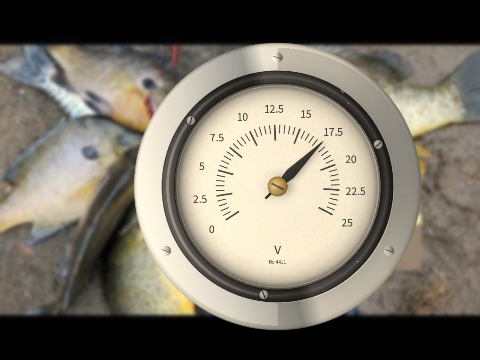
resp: 17.5,V
